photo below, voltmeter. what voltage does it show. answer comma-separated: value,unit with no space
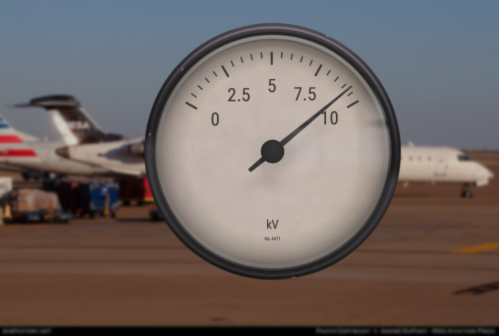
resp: 9.25,kV
